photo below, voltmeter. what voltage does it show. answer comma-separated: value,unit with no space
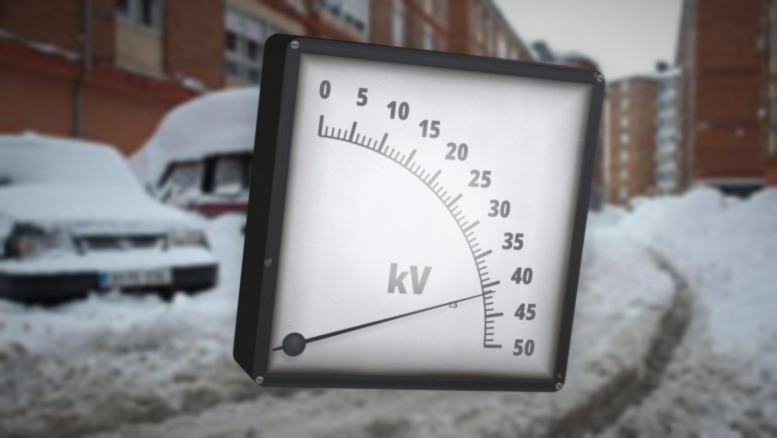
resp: 41,kV
